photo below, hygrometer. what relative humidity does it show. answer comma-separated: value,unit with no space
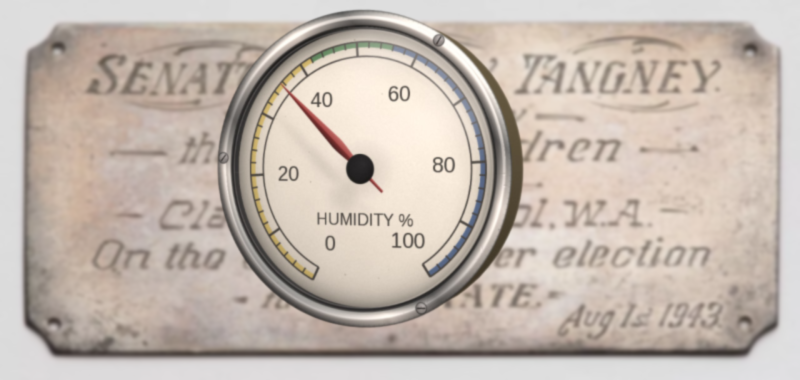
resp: 36,%
